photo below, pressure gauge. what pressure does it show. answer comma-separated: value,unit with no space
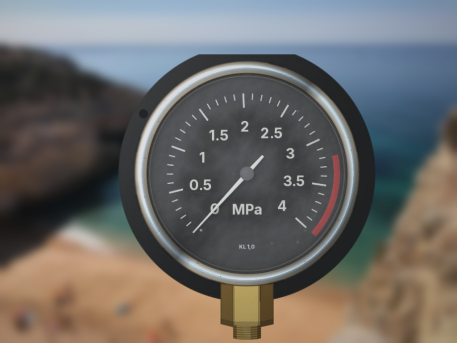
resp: 0,MPa
